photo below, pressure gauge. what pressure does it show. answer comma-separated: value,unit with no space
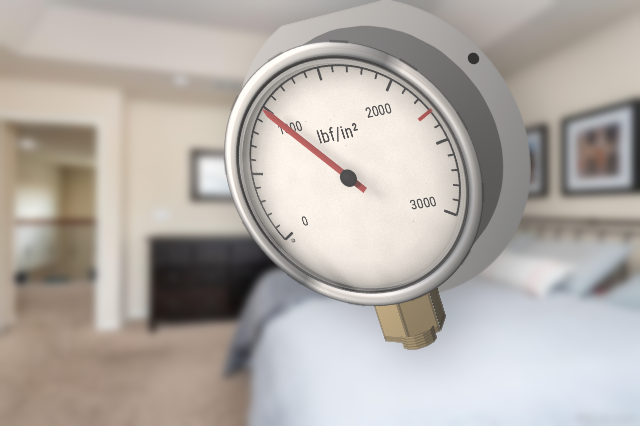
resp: 1000,psi
